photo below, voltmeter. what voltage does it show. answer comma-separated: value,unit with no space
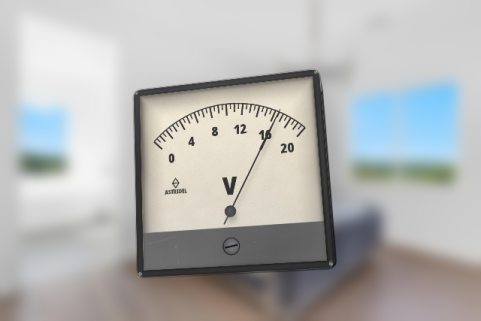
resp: 16.5,V
